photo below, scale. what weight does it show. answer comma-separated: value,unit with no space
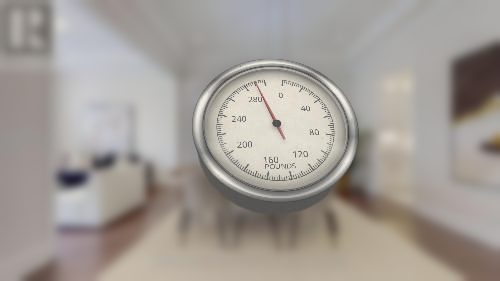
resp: 290,lb
